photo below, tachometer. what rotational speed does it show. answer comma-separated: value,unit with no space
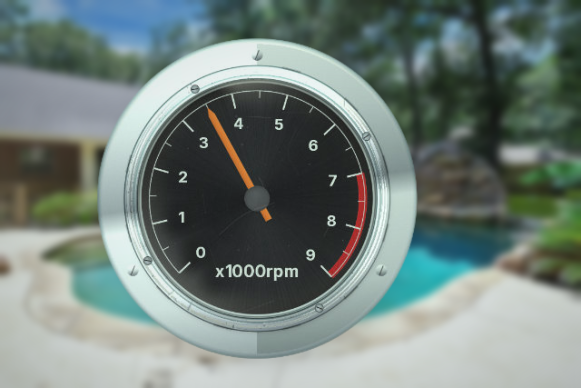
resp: 3500,rpm
